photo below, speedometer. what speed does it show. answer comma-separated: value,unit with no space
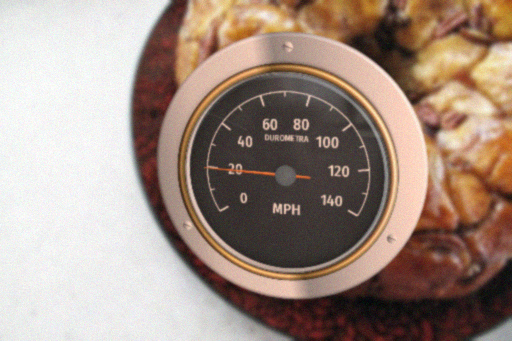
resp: 20,mph
